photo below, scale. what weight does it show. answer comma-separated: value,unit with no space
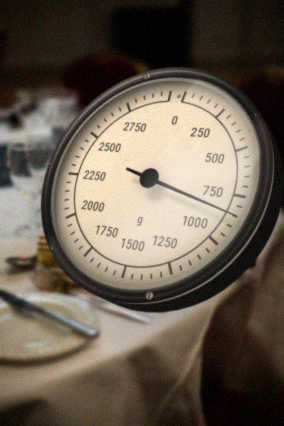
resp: 850,g
